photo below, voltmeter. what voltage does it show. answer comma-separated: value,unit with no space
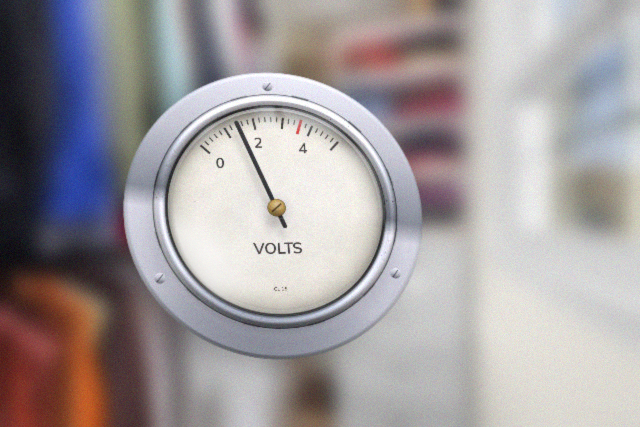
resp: 1.4,V
